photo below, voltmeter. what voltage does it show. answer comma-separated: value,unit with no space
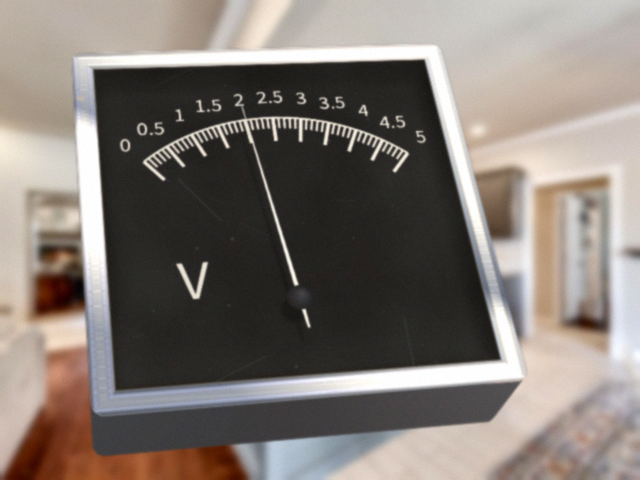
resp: 2,V
